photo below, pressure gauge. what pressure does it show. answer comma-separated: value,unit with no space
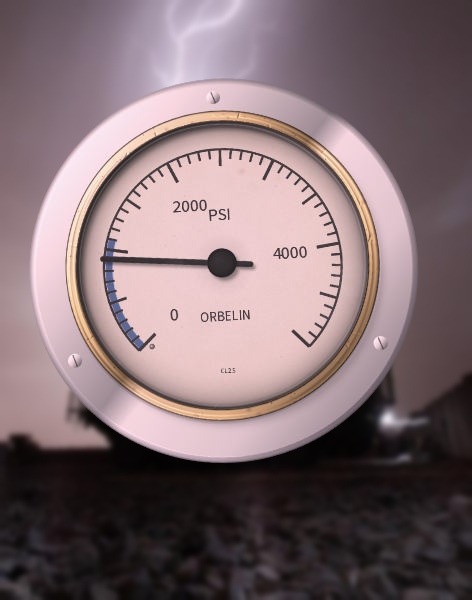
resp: 900,psi
